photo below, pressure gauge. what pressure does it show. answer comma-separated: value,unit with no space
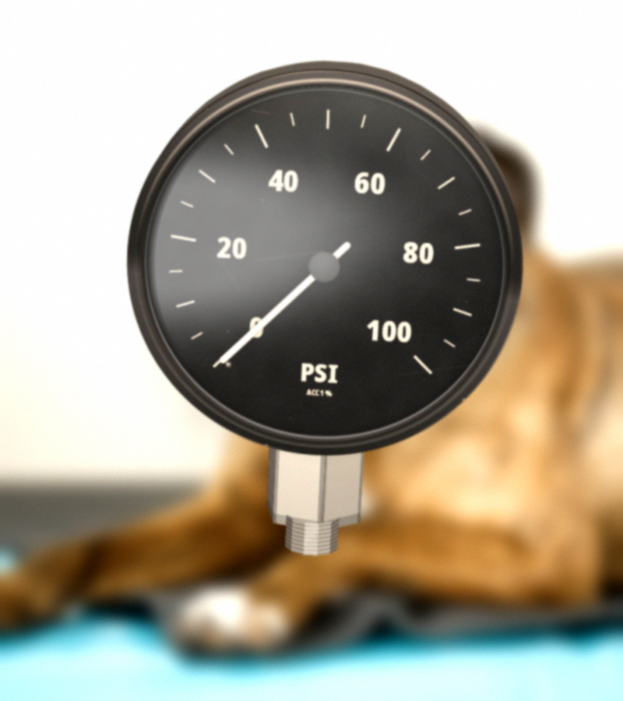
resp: 0,psi
